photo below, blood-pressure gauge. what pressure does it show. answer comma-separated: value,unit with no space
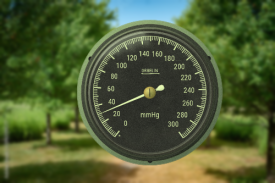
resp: 30,mmHg
